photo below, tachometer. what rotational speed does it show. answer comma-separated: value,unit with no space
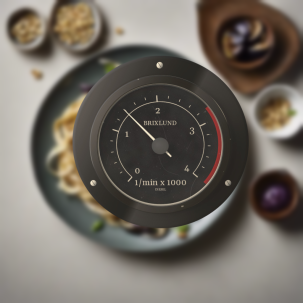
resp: 1400,rpm
